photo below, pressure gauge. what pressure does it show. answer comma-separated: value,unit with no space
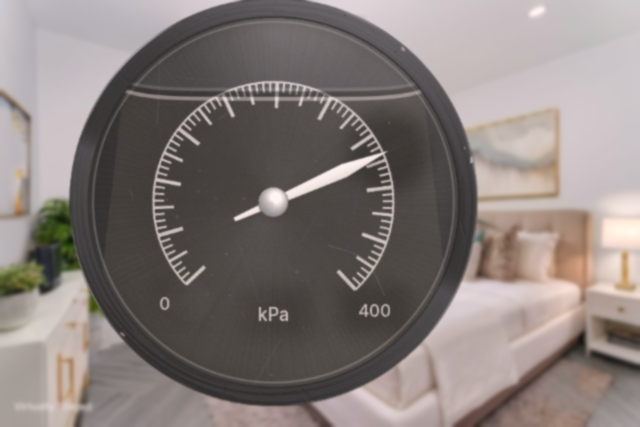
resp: 295,kPa
